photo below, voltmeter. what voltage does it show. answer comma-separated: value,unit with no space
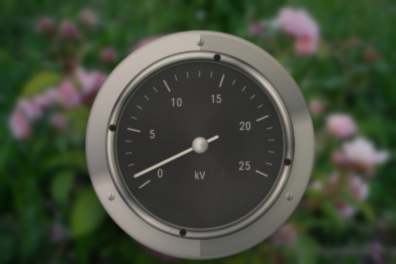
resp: 1,kV
